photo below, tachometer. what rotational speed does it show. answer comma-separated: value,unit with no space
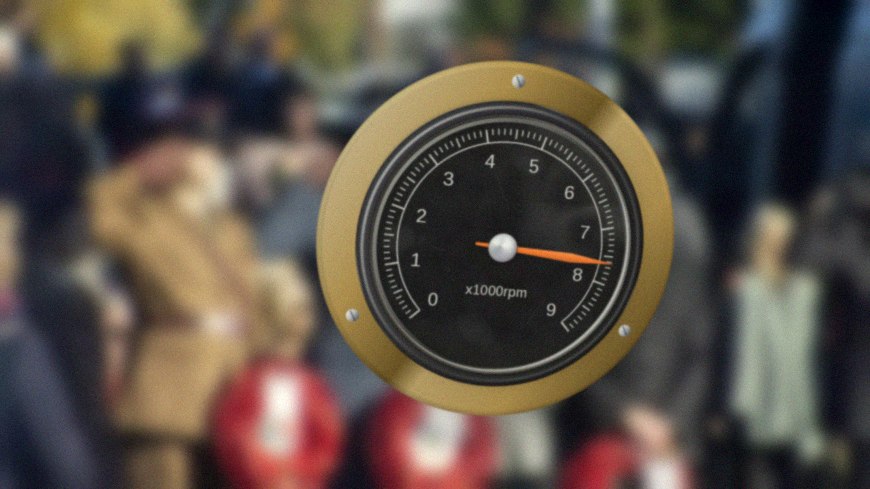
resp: 7600,rpm
